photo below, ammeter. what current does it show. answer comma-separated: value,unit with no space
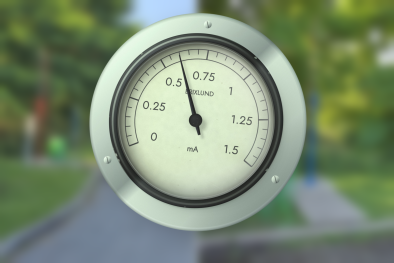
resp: 0.6,mA
